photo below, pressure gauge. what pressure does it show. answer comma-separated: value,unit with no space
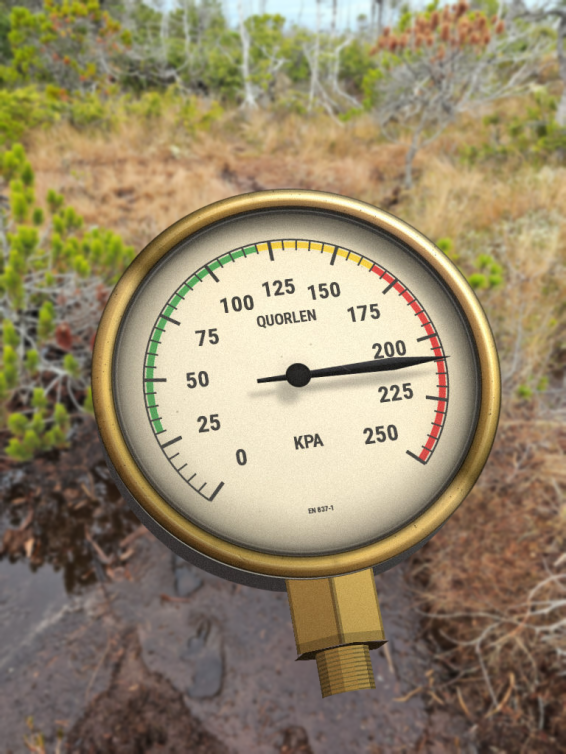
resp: 210,kPa
